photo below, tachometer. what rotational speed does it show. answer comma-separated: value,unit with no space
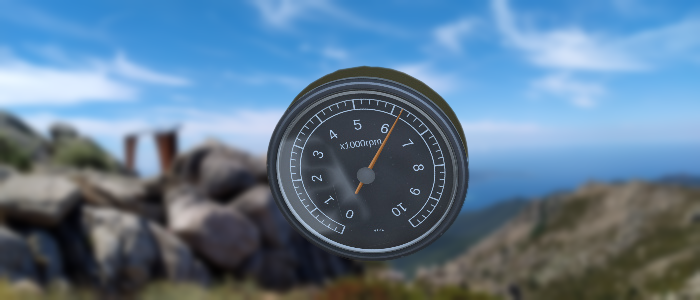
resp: 6200,rpm
